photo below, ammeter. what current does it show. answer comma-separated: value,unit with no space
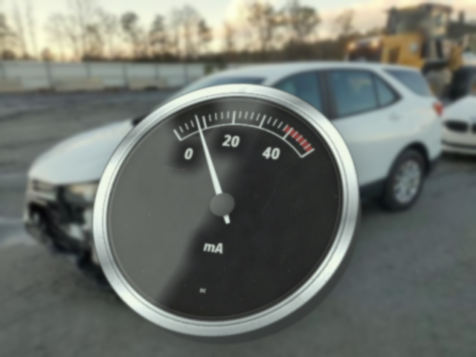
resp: 8,mA
